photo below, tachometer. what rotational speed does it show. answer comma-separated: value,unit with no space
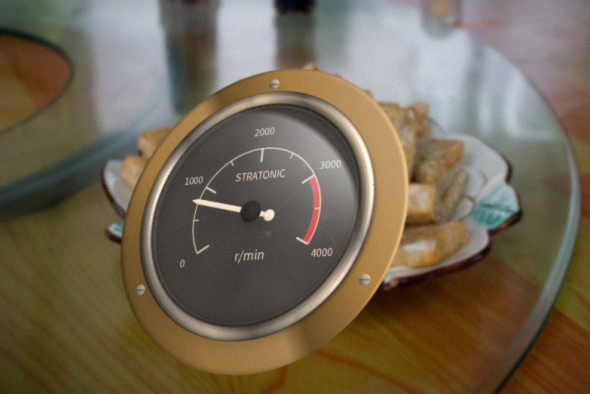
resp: 750,rpm
